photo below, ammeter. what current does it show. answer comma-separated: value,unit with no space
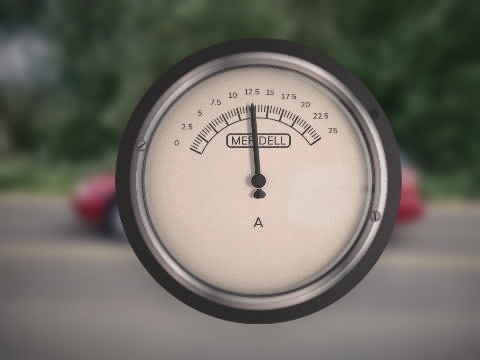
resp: 12.5,A
